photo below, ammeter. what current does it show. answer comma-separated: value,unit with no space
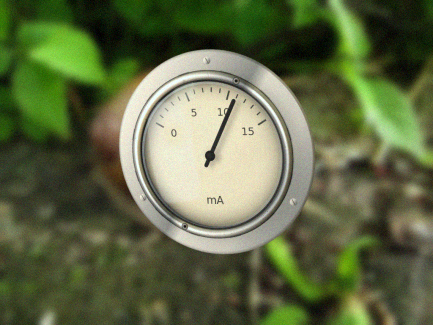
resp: 11,mA
